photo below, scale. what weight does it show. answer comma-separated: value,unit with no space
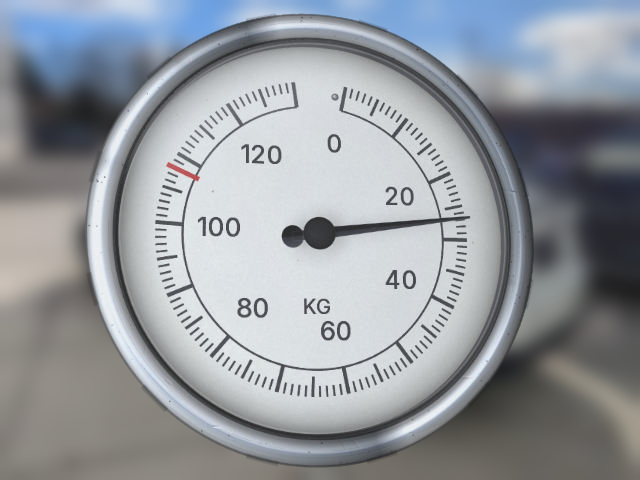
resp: 27,kg
